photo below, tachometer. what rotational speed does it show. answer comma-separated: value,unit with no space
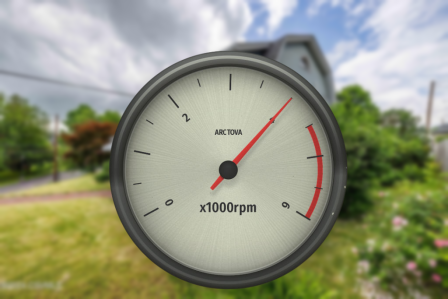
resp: 4000,rpm
